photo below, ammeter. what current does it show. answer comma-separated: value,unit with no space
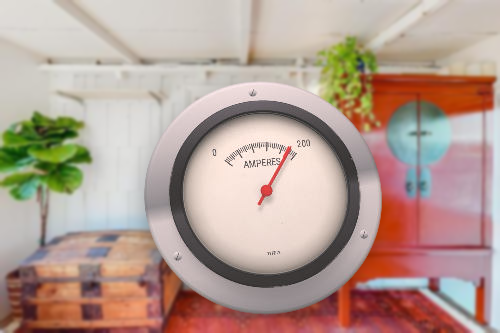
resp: 180,A
